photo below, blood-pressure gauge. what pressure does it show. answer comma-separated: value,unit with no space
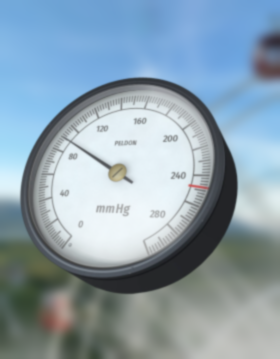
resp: 90,mmHg
